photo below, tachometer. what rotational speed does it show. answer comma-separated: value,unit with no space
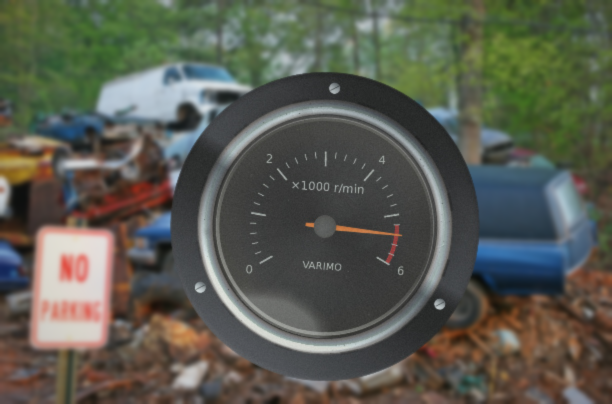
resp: 5400,rpm
